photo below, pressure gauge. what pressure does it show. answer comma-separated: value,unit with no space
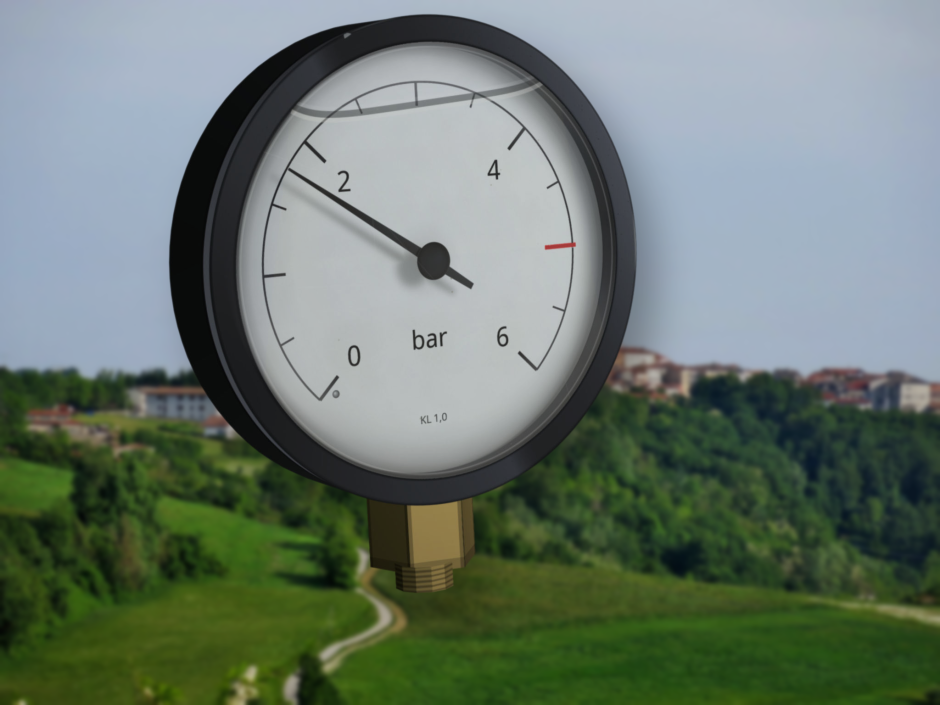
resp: 1.75,bar
